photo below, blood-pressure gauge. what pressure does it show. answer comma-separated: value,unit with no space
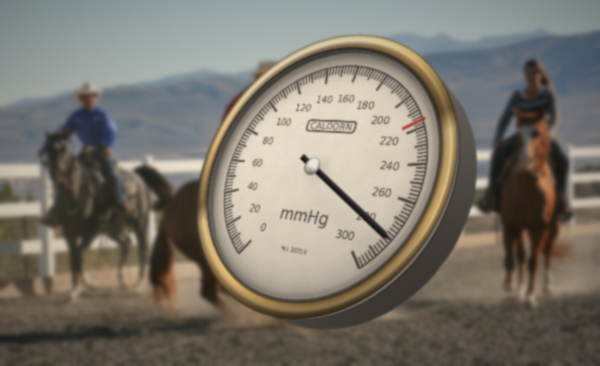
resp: 280,mmHg
